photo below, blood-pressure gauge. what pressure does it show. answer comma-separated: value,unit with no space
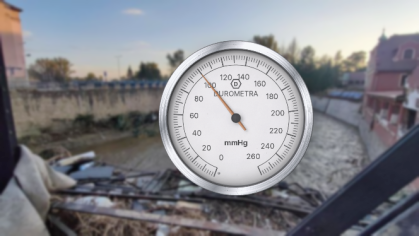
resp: 100,mmHg
